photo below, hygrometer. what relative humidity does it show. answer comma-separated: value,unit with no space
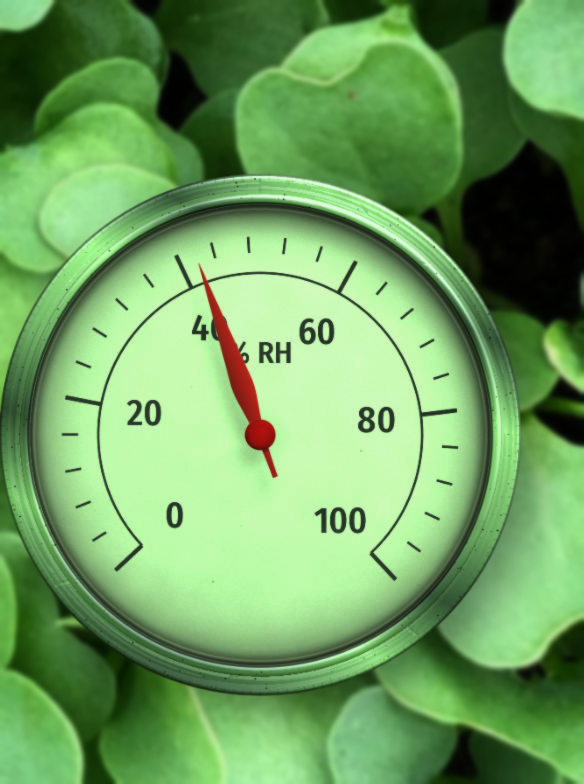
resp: 42,%
